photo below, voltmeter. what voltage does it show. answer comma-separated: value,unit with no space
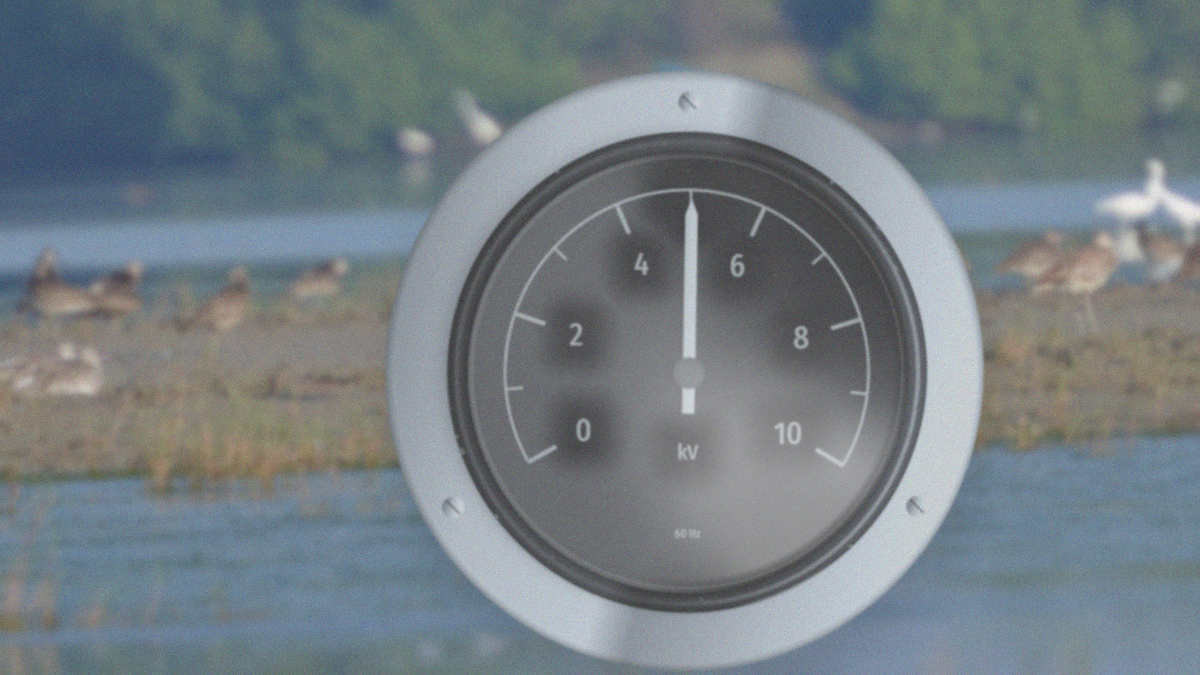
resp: 5,kV
